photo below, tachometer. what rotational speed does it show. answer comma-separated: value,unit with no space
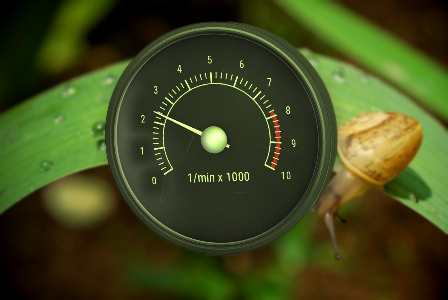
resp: 2400,rpm
